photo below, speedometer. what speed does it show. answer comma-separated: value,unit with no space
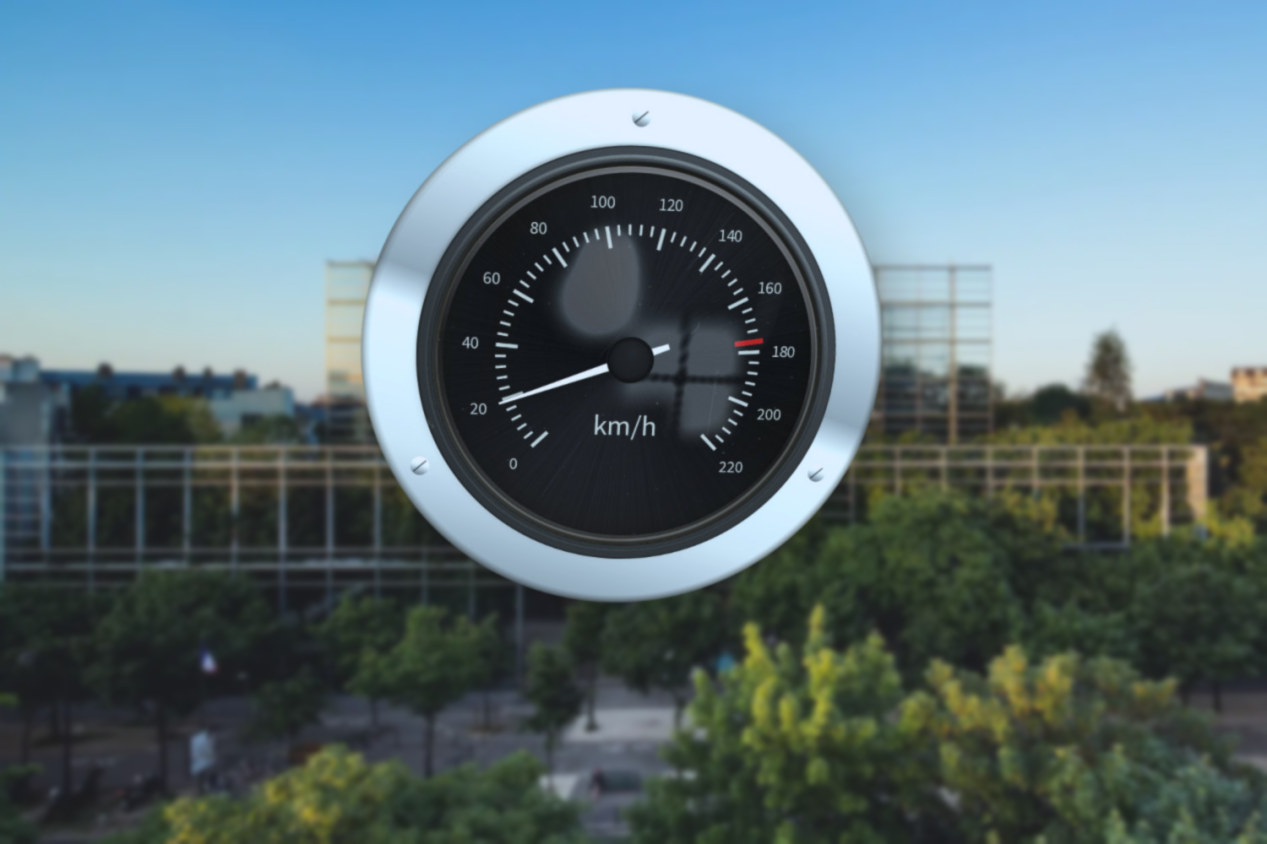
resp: 20,km/h
